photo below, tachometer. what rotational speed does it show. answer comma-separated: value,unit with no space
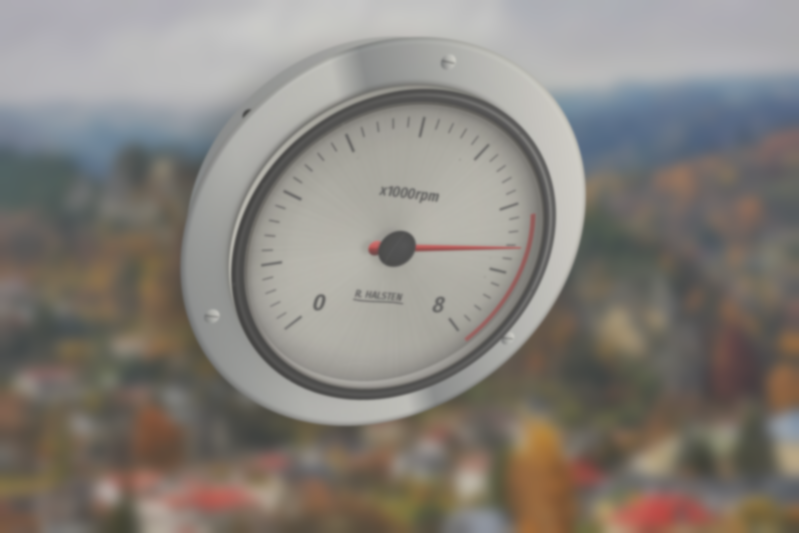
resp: 6600,rpm
